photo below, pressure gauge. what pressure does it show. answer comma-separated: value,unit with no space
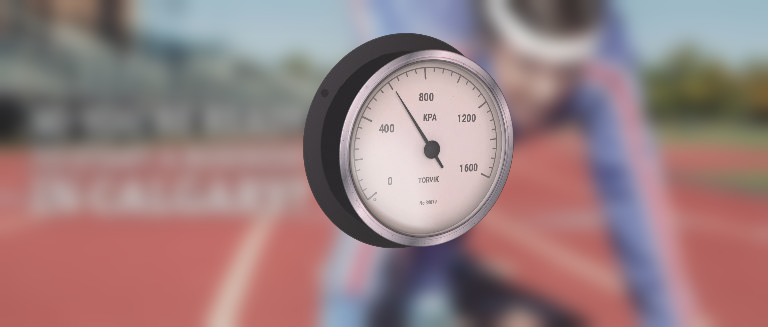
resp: 600,kPa
